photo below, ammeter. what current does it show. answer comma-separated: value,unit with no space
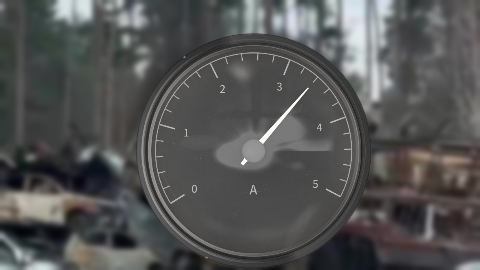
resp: 3.4,A
